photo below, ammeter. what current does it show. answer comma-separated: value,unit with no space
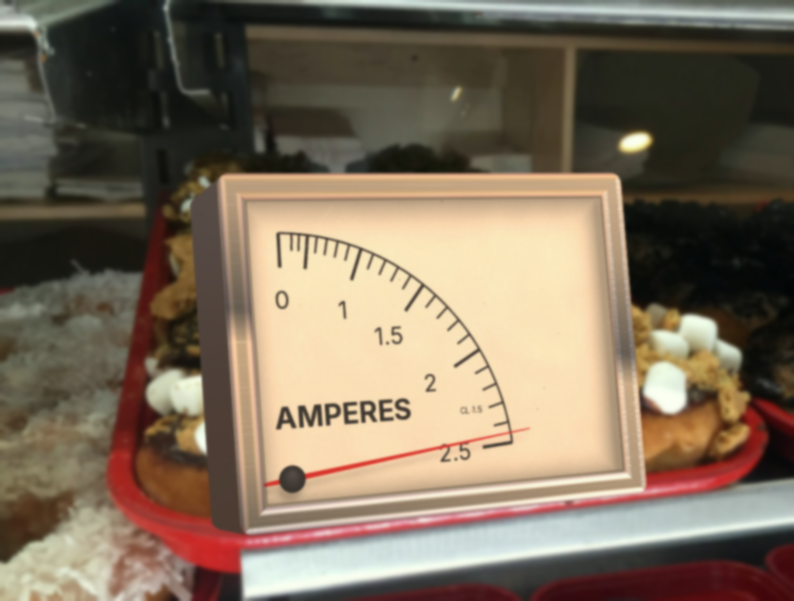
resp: 2.45,A
